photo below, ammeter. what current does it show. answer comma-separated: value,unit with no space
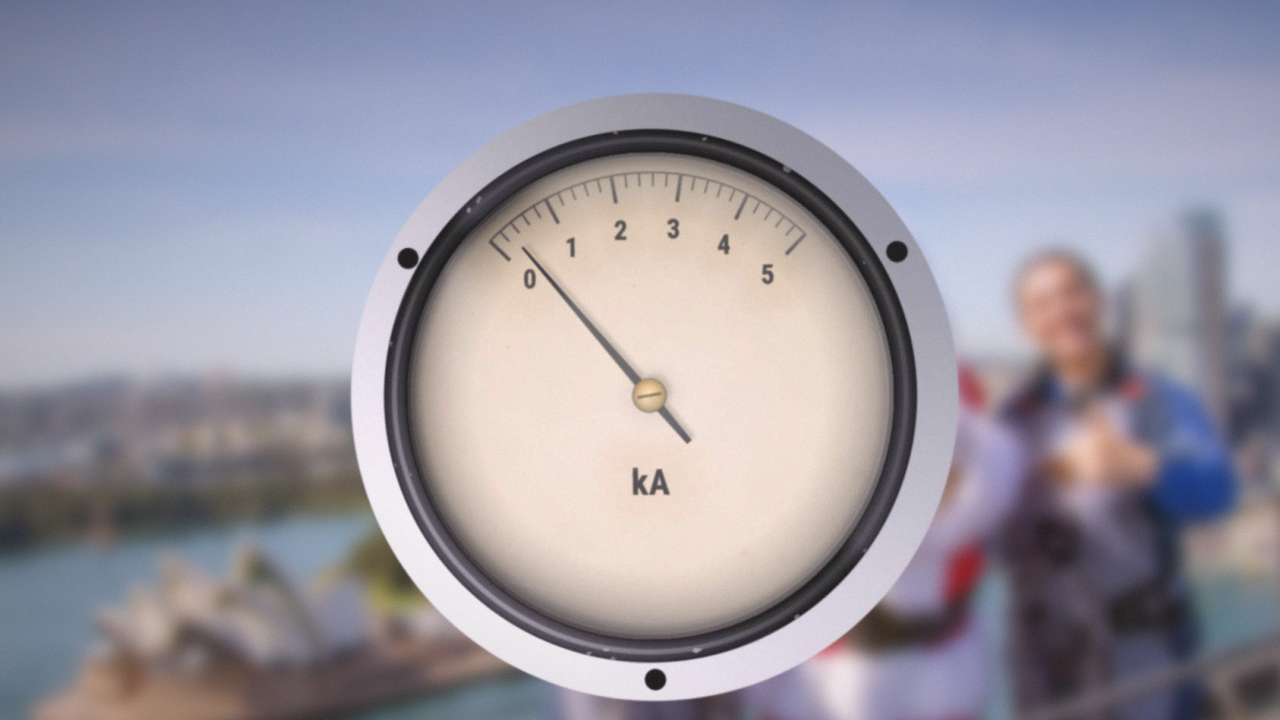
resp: 0.3,kA
